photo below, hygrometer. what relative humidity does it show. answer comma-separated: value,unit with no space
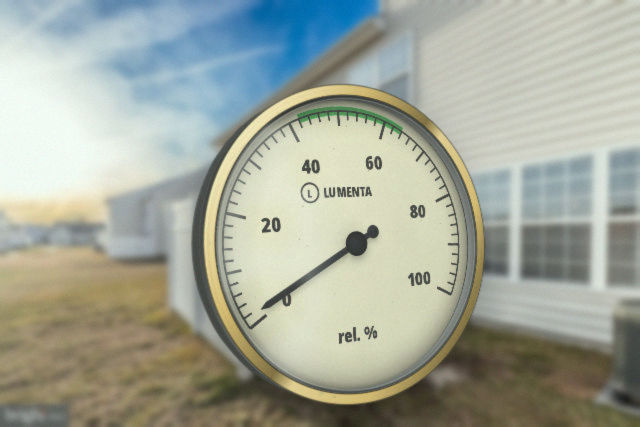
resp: 2,%
